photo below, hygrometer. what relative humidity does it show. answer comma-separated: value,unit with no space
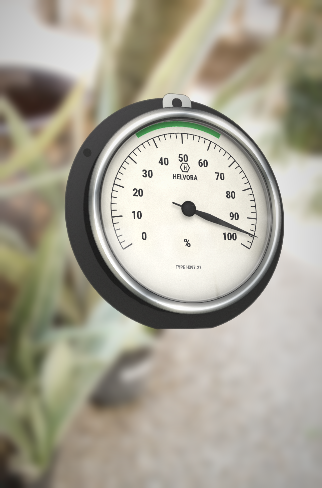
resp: 96,%
